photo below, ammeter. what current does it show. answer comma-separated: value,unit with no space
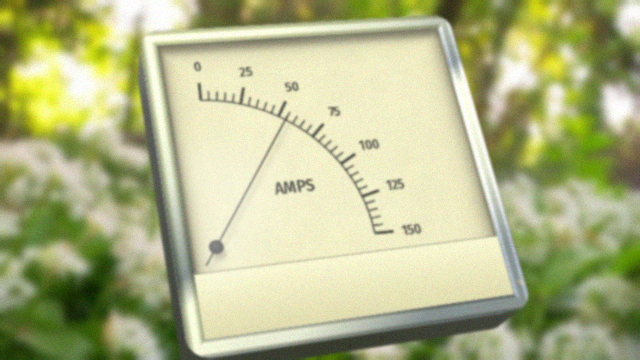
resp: 55,A
